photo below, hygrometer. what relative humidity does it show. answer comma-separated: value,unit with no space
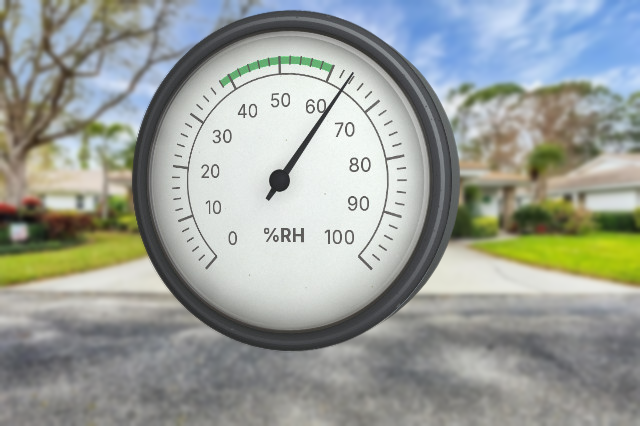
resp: 64,%
